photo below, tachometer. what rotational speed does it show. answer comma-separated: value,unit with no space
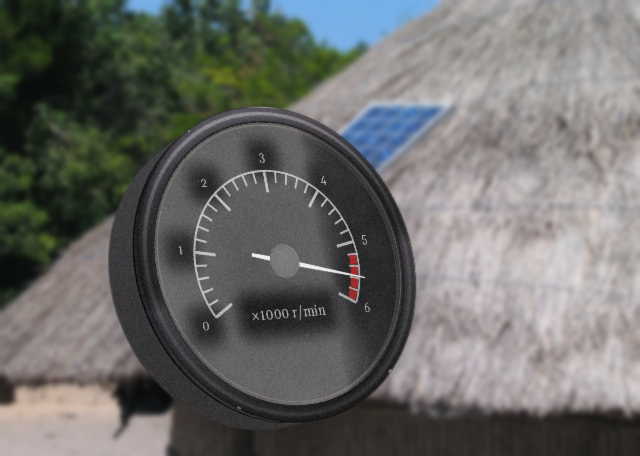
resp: 5600,rpm
